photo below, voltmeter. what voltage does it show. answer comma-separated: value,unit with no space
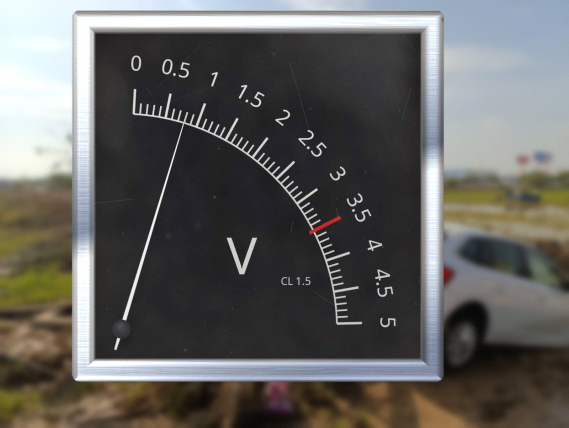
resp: 0.8,V
